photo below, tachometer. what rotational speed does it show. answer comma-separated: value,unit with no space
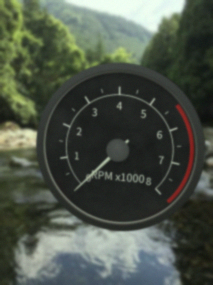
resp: 0,rpm
